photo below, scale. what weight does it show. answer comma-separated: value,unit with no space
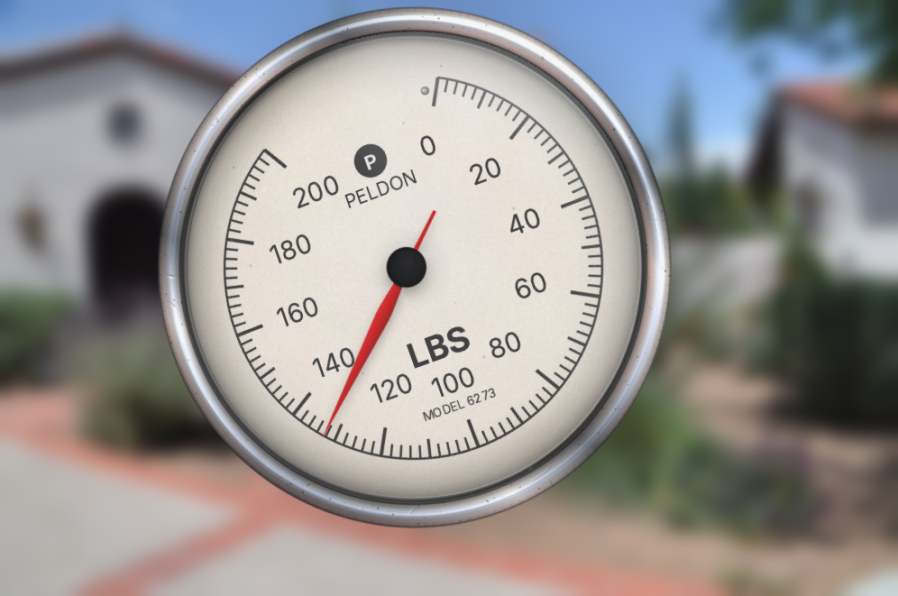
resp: 132,lb
